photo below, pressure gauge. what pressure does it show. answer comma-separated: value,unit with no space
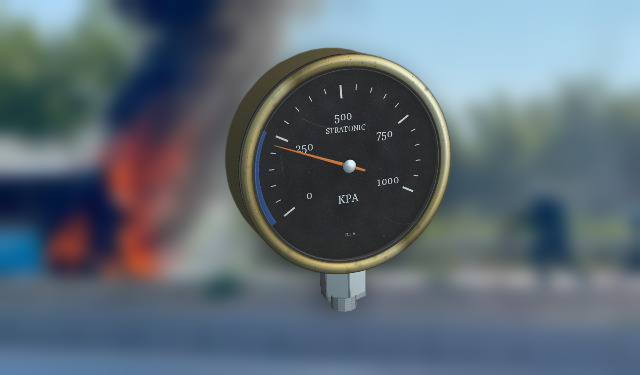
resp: 225,kPa
